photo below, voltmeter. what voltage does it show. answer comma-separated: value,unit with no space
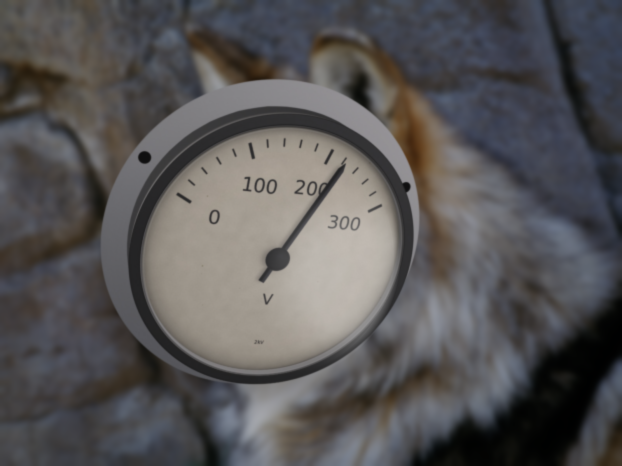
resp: 220,V
